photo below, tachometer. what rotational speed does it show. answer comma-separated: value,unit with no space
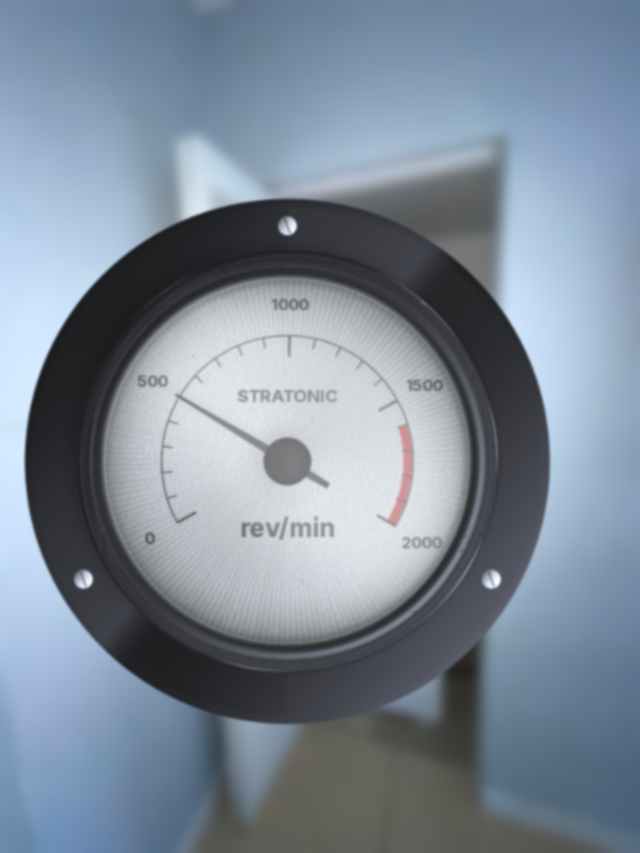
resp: 500,rpm
